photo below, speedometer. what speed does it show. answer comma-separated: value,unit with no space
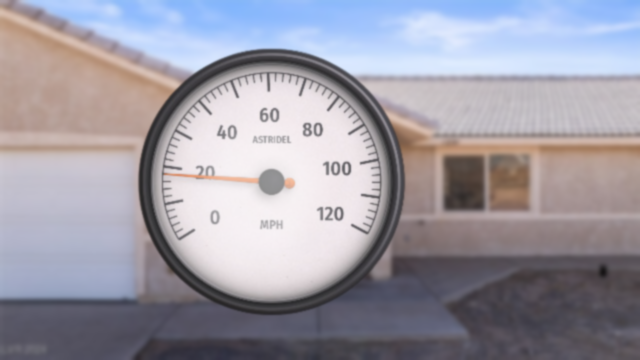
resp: 18,mph
